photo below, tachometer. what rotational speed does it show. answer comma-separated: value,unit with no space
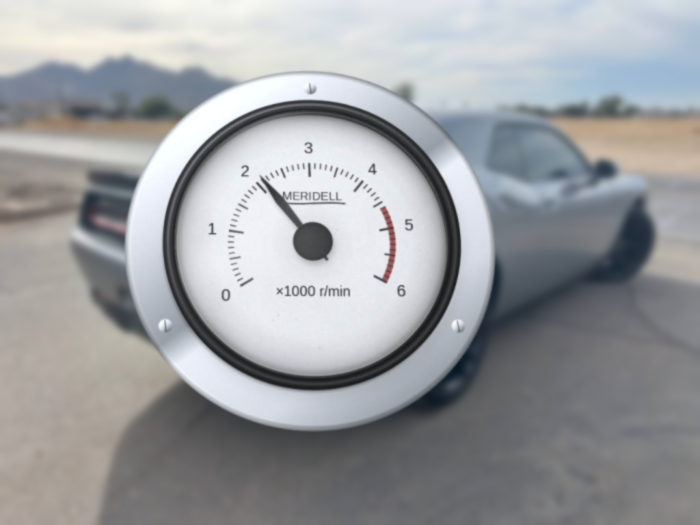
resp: 2100,rpm
